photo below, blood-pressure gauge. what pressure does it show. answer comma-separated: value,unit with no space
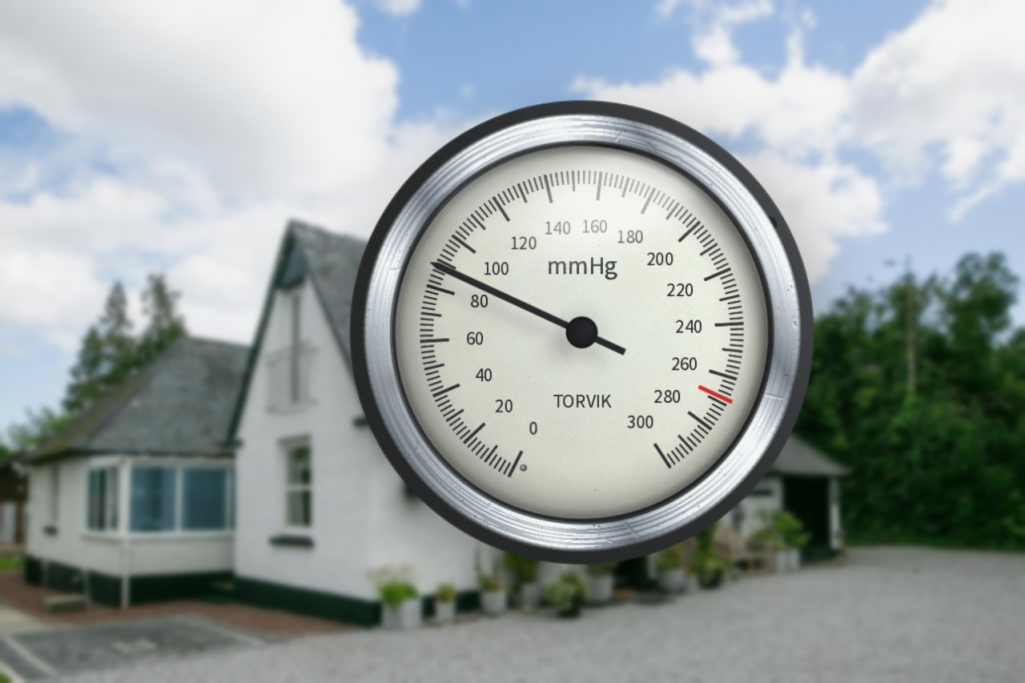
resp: 88,mmHg
